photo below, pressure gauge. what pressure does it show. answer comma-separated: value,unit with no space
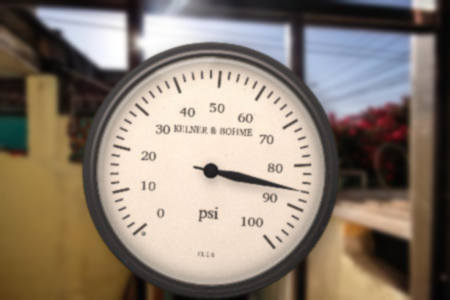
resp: 86,psi
